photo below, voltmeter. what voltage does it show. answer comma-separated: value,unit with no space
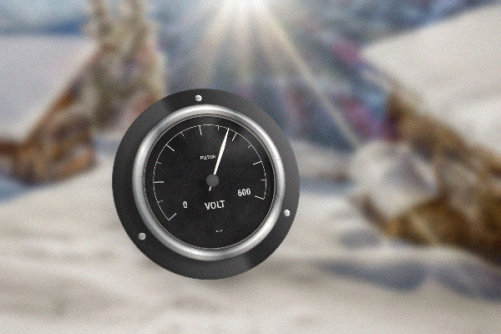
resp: 375,V
